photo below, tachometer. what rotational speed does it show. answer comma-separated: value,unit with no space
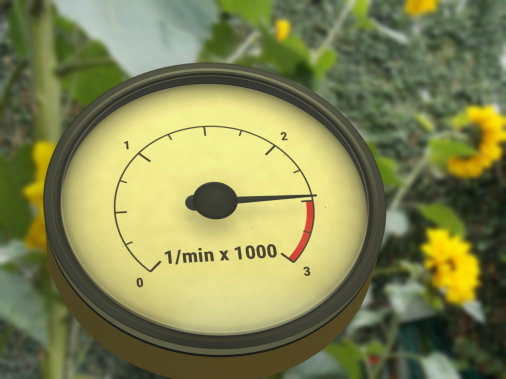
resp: 2500,rpm
